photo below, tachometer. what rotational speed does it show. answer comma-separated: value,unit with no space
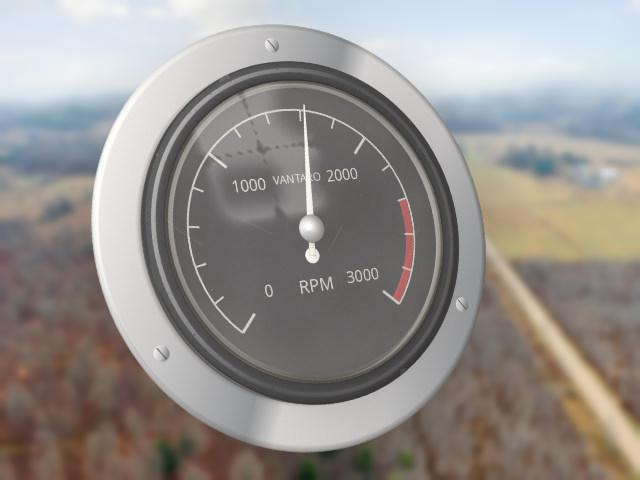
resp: 1600,rpm
